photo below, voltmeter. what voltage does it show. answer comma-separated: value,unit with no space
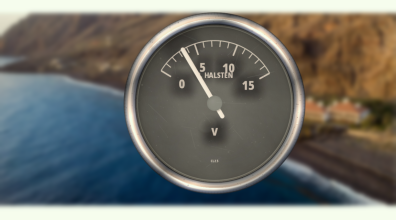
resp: 3.5,V
